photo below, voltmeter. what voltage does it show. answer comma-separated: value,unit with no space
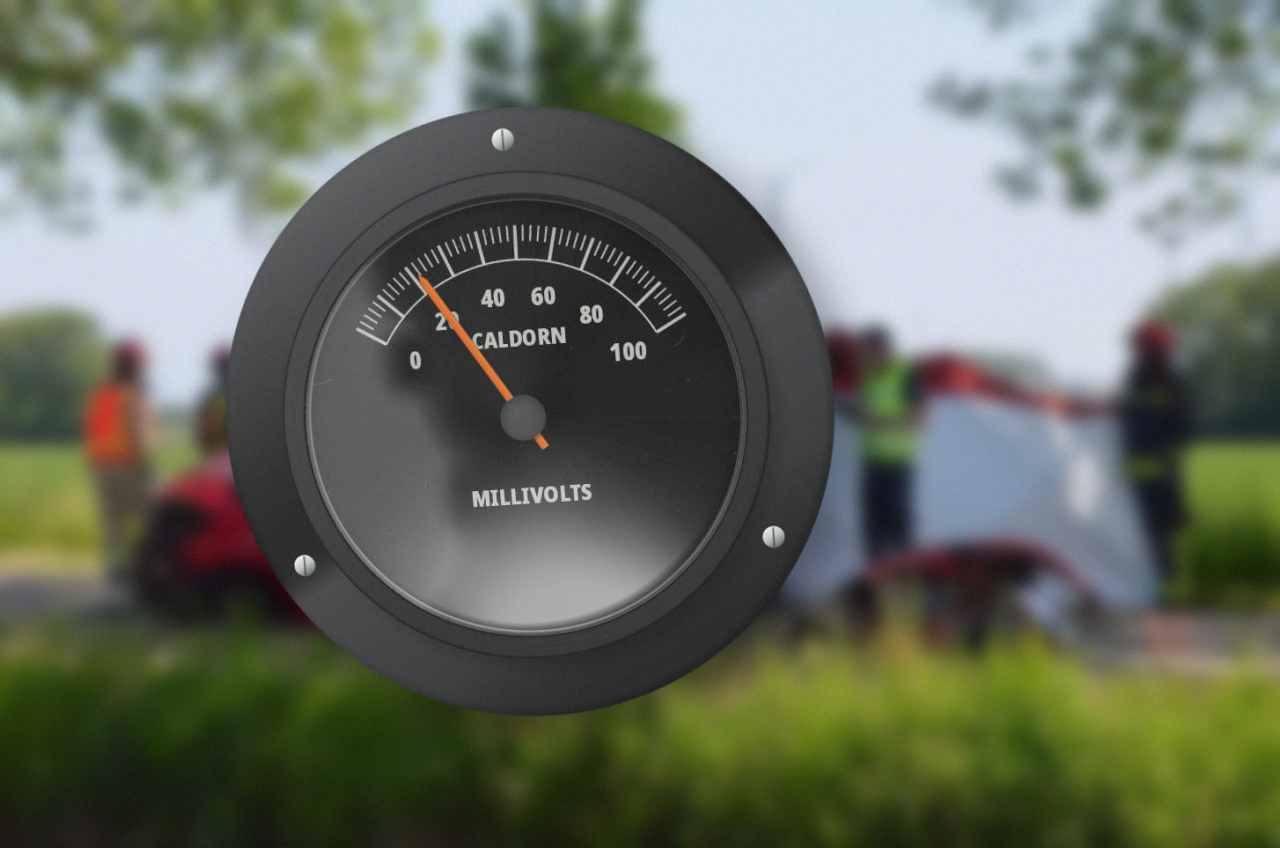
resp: 22,mV
